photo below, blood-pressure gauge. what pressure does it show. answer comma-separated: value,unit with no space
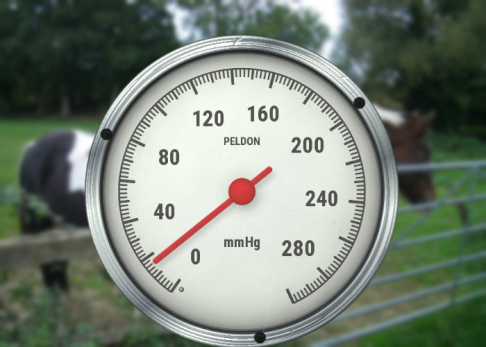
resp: 16,mmHg
